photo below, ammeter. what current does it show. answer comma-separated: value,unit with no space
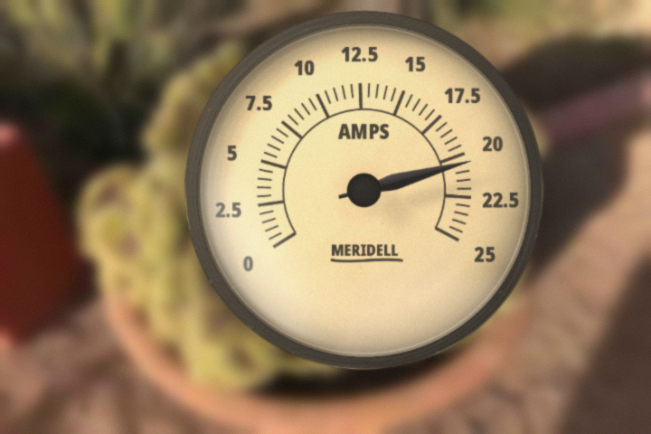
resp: 20.5,A
